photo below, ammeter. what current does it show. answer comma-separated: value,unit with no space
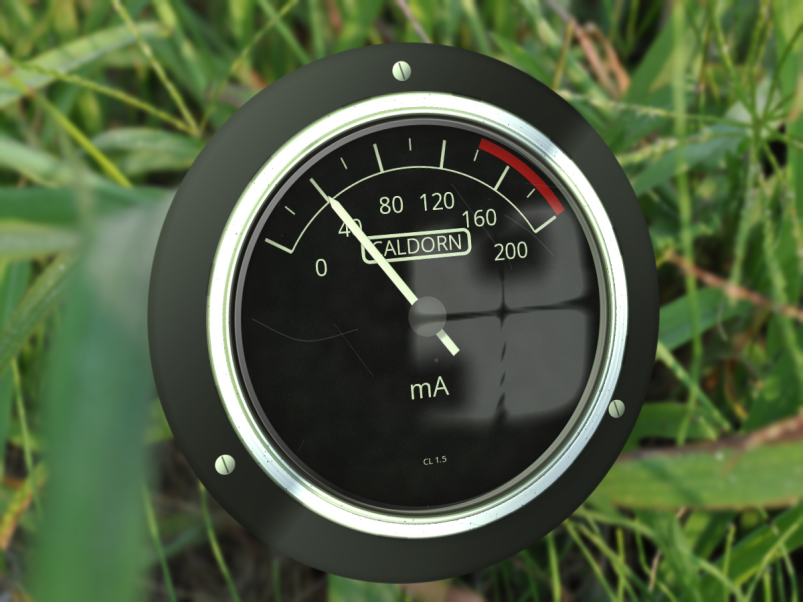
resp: 40,mA
